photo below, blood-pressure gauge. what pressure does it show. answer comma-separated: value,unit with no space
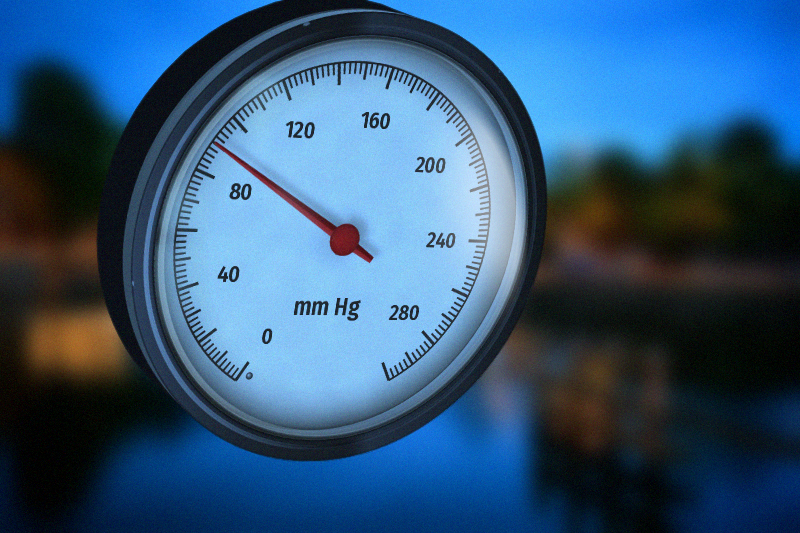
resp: 90,mmHg
